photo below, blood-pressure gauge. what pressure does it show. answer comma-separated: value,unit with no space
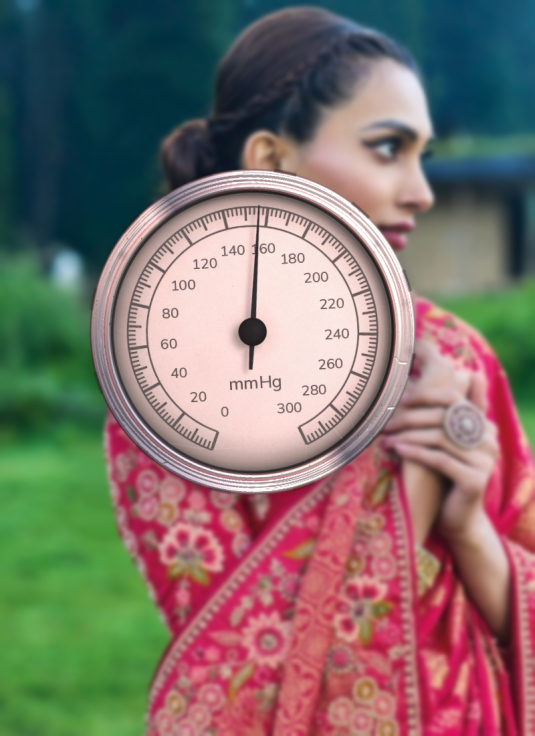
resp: 156,mmHg
